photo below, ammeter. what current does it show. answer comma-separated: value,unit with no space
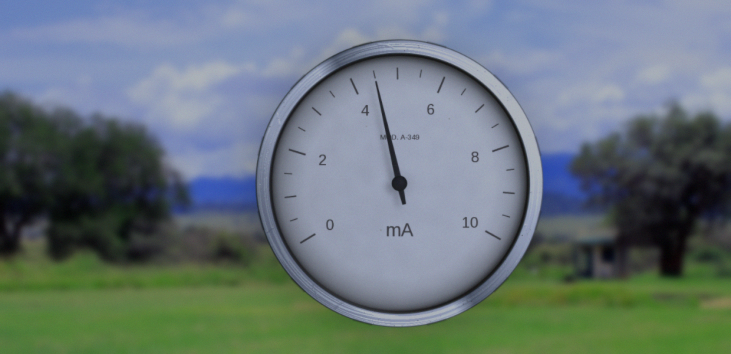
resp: 4.5,mA
